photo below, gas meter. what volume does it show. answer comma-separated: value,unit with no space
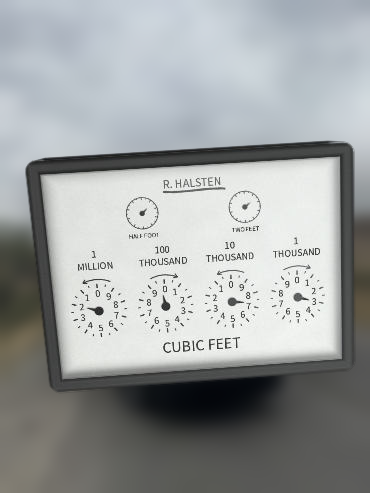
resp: 197300,ft³
